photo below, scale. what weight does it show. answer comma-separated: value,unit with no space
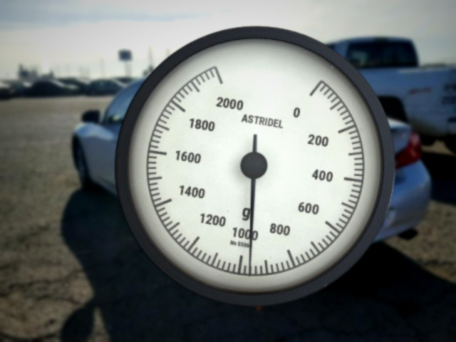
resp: 960,g
